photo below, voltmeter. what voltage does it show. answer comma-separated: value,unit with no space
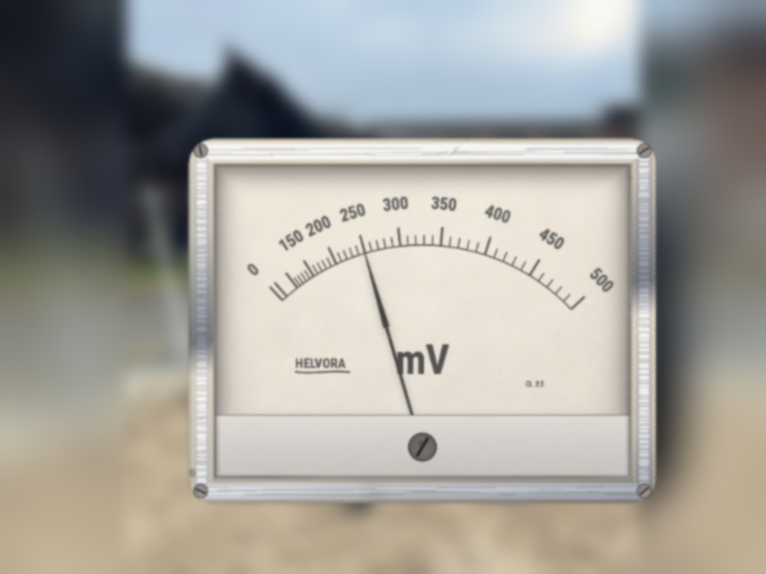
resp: 250,mV
